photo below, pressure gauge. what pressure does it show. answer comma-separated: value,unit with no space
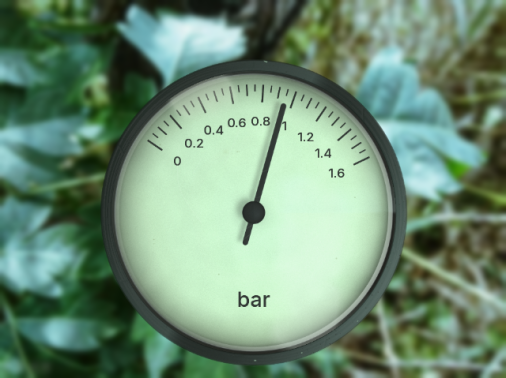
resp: 0.95,bar
